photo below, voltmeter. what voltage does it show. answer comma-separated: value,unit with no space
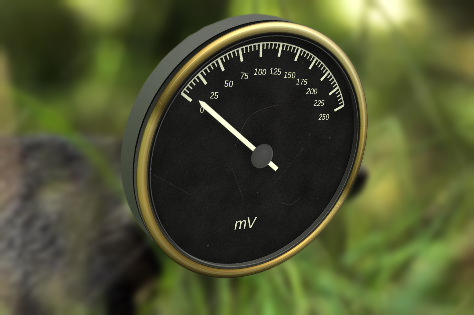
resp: 5,mV
